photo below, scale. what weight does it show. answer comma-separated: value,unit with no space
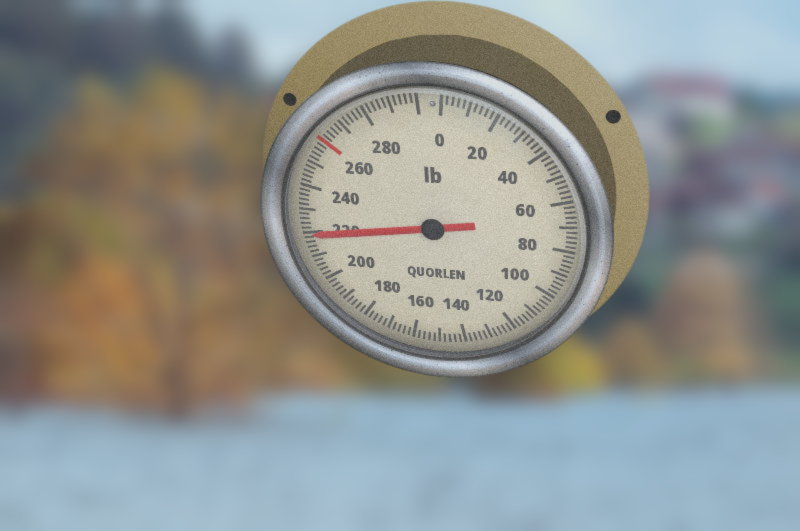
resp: 220,lb
